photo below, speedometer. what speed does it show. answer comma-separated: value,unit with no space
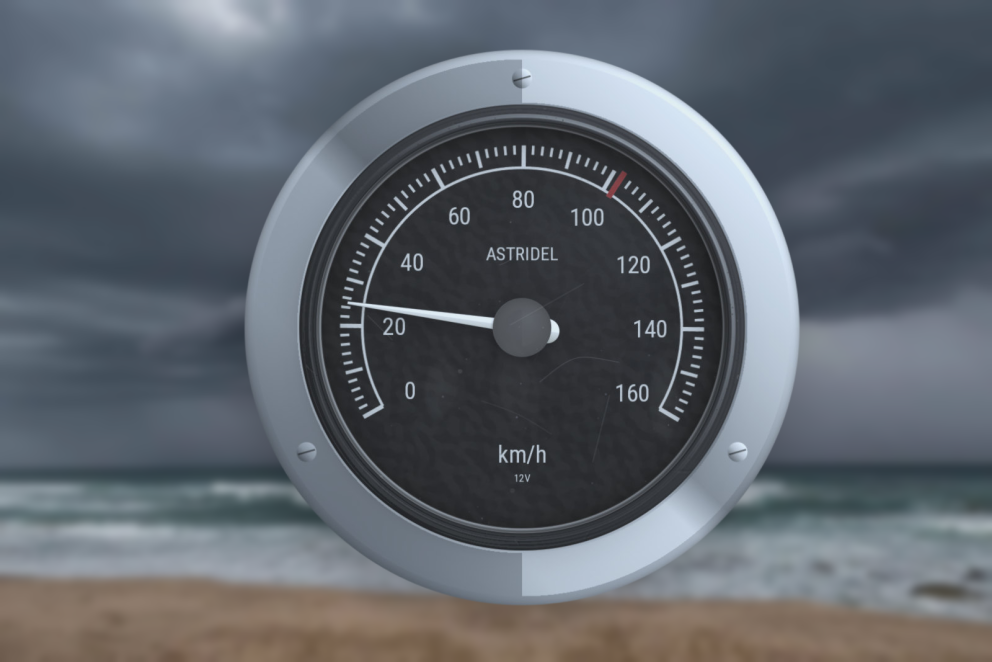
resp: 25,km/h
